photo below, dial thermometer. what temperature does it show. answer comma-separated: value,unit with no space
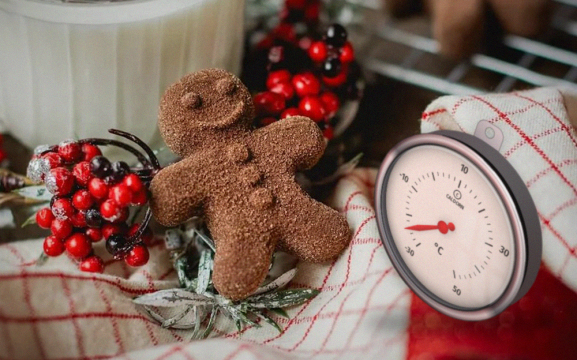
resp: -24,°C
